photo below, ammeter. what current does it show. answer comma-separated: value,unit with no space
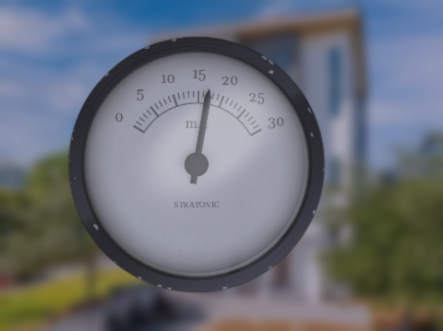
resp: 17,mA
